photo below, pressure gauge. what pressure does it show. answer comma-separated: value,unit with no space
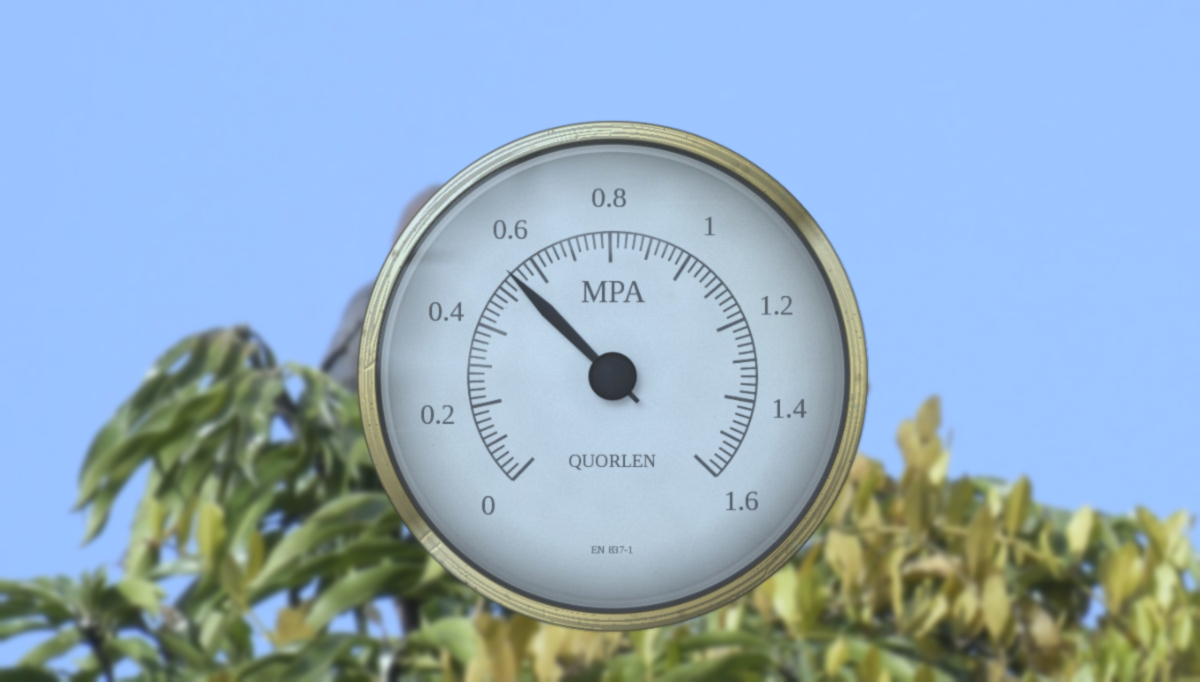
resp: 0.54,MPa
